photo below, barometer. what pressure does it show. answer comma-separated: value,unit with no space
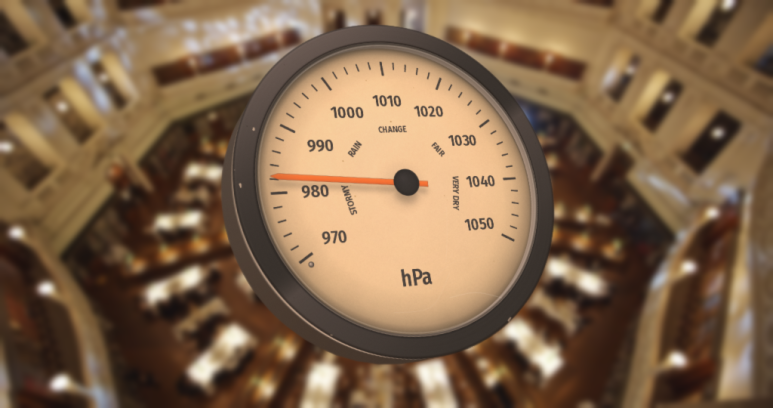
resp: 982,hPa
